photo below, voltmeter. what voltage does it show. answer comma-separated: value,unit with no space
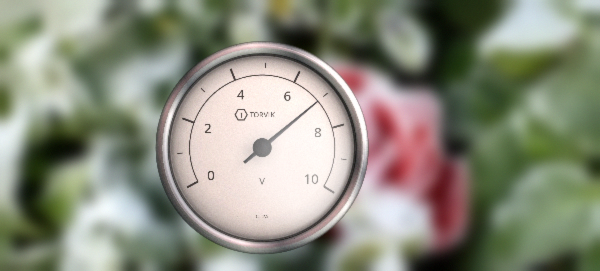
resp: 7,V
